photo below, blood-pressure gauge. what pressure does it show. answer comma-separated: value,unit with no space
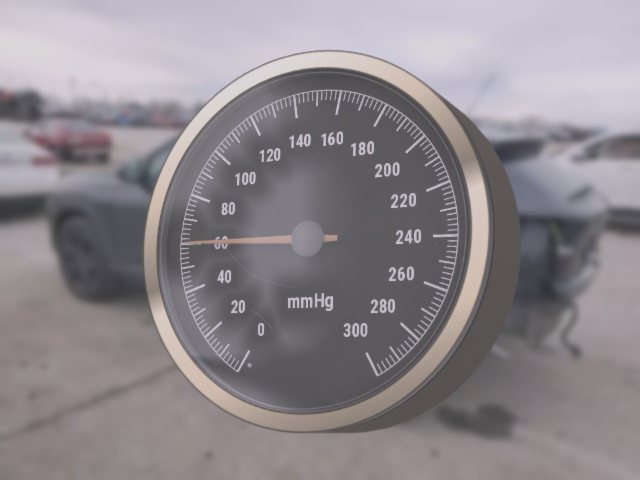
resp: 60,mmHg
